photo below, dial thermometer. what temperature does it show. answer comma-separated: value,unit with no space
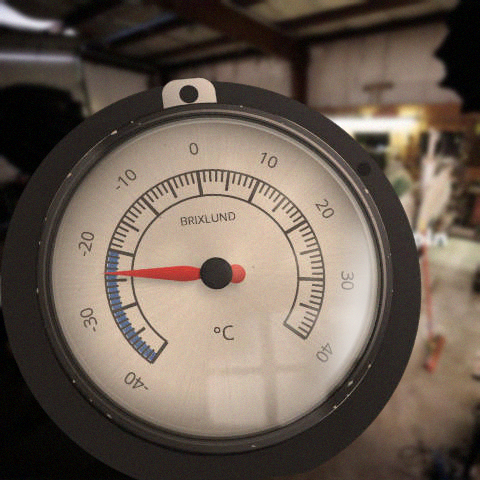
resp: -24,°C
